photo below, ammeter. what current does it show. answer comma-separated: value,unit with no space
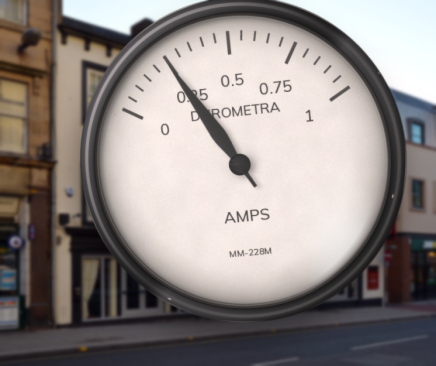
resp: 0.25,A
